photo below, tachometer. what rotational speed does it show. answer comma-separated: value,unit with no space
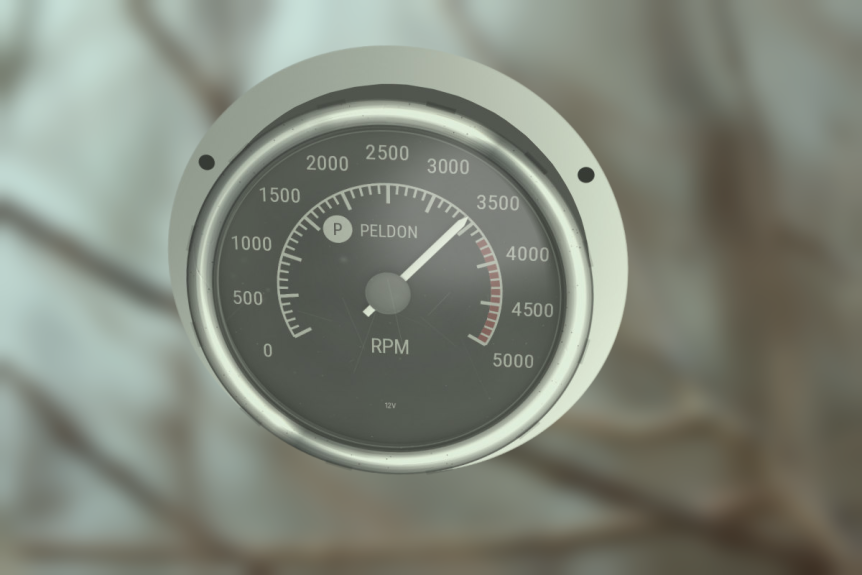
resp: 3400,rpm
